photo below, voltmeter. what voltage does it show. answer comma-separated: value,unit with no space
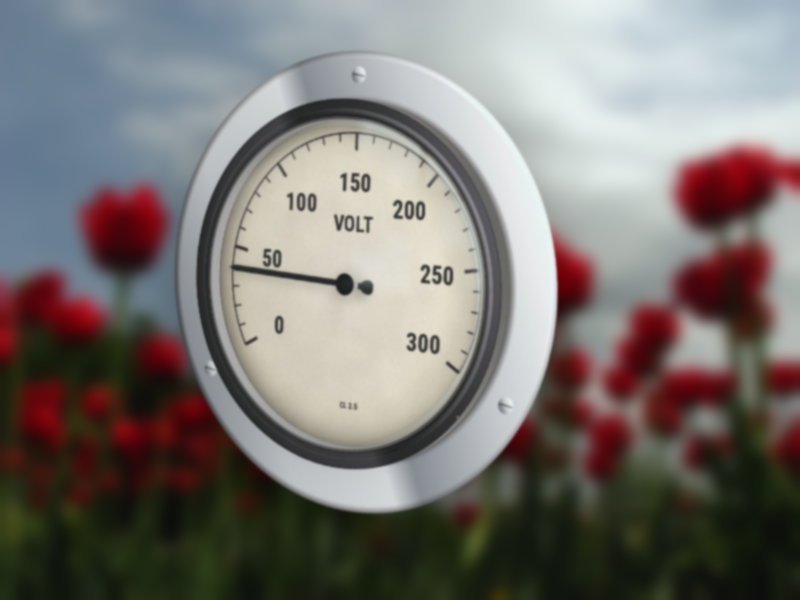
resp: 40,V
